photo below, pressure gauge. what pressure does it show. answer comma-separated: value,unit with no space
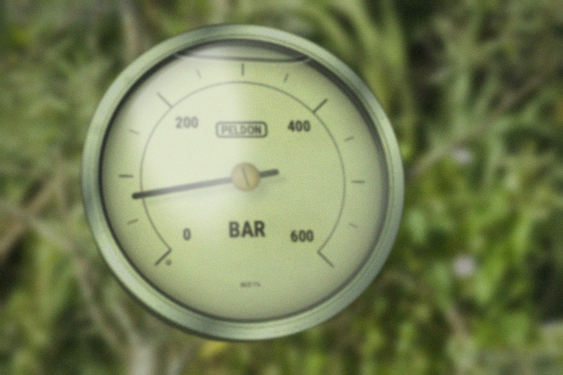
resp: 75,bar
